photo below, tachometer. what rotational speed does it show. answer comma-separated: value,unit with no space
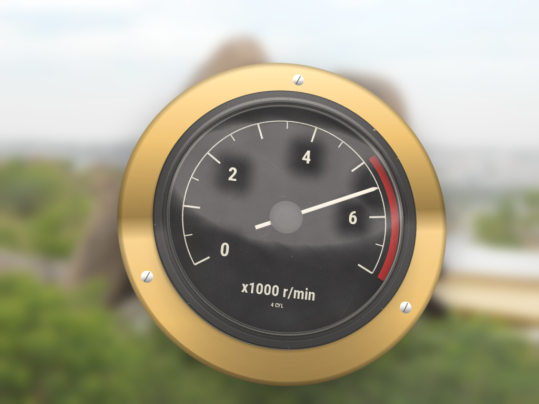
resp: 5500,rpm
